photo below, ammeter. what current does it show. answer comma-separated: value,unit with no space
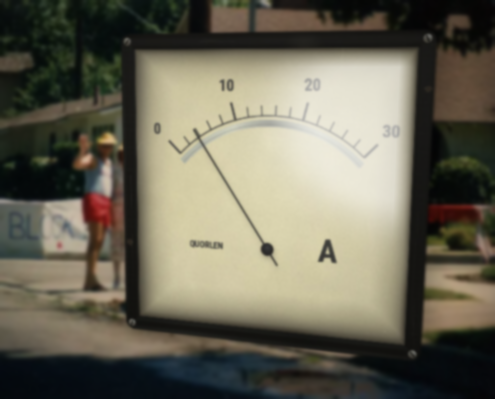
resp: 4,A
